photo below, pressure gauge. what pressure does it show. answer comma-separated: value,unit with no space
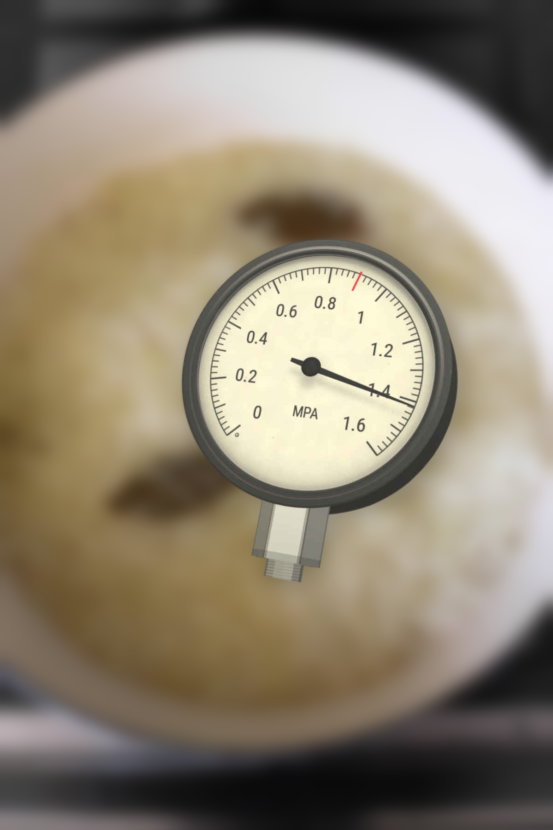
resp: 1.42,MPa
